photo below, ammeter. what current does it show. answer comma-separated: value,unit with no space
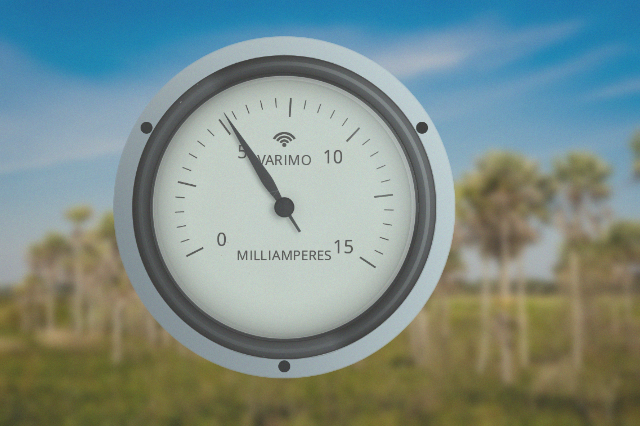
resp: 5.25,mA
